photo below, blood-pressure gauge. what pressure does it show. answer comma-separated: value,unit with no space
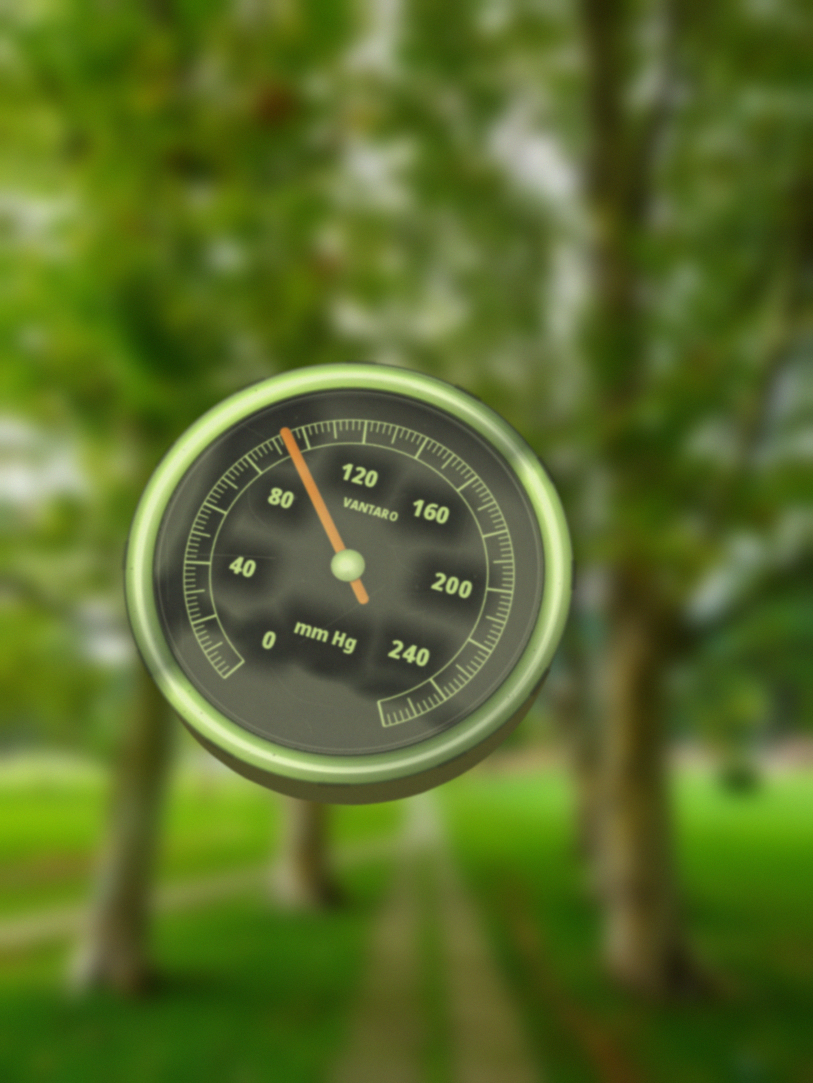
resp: 94,mmHg
